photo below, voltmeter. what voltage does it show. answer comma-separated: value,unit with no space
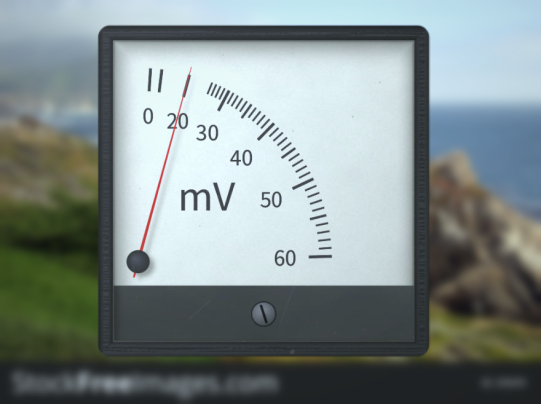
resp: 20,mV
